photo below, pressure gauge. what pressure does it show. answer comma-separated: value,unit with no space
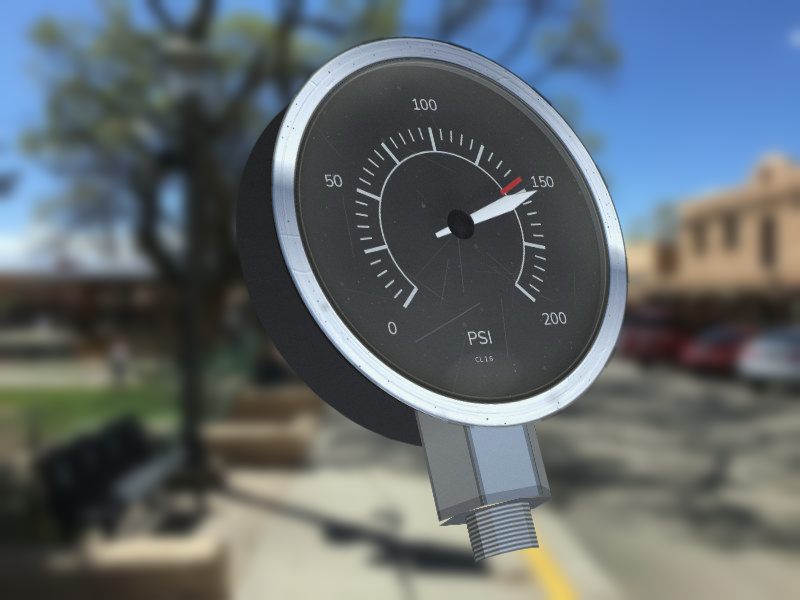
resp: 152.5,psi
